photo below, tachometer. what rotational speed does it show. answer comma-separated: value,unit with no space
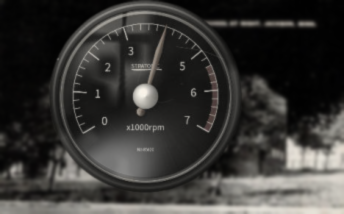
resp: 4000,rpm
